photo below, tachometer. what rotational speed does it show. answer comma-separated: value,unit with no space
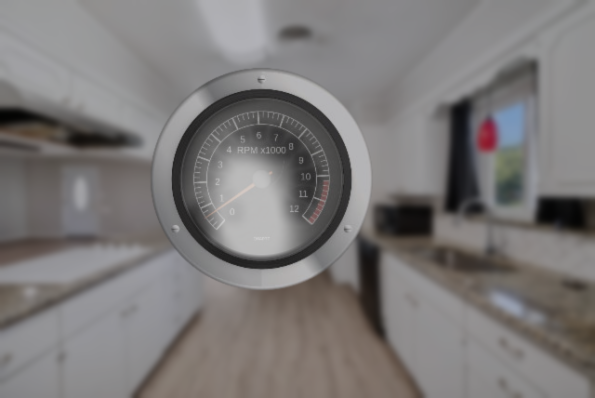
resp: 600,rpm
